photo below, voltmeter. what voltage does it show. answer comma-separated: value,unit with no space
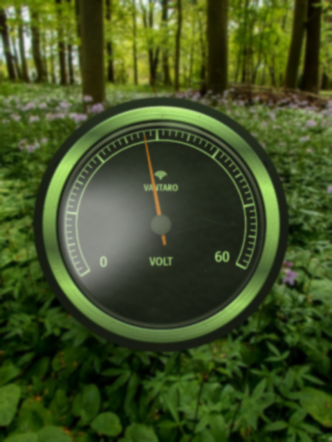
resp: 28,V
